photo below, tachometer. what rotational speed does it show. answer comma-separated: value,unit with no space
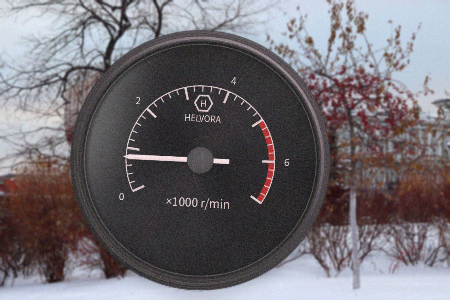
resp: 800,rpm
